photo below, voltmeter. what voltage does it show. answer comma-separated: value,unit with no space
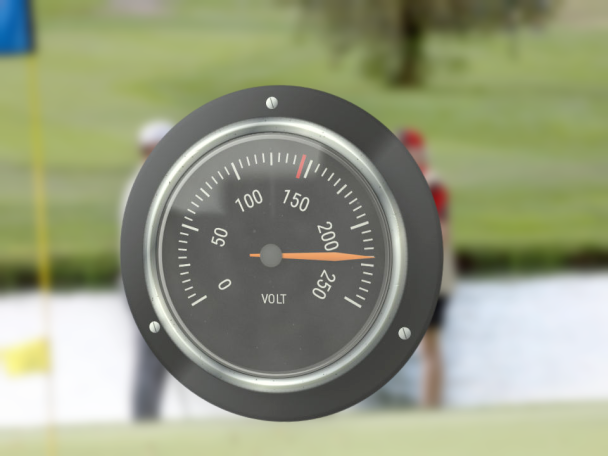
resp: 220,V
